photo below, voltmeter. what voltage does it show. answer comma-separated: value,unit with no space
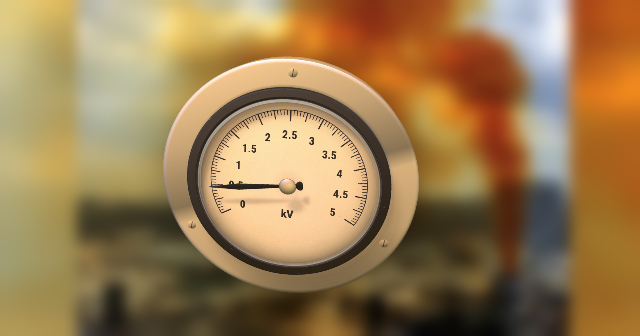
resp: 0.5,kV
